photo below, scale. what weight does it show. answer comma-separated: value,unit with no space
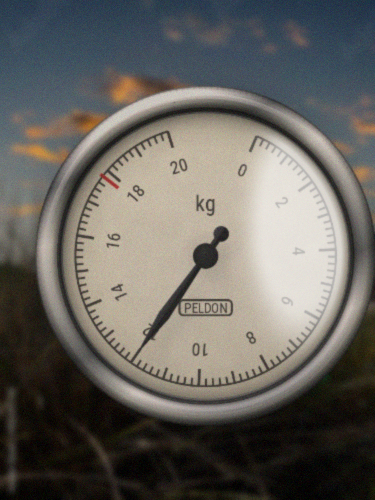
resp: 12,kg
